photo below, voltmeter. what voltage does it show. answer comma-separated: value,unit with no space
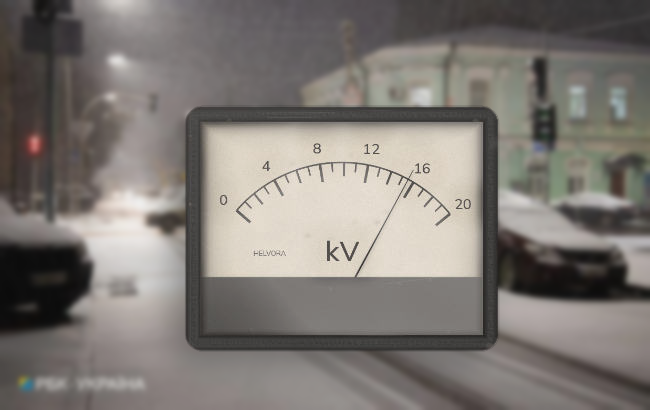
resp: 15.5,kV
